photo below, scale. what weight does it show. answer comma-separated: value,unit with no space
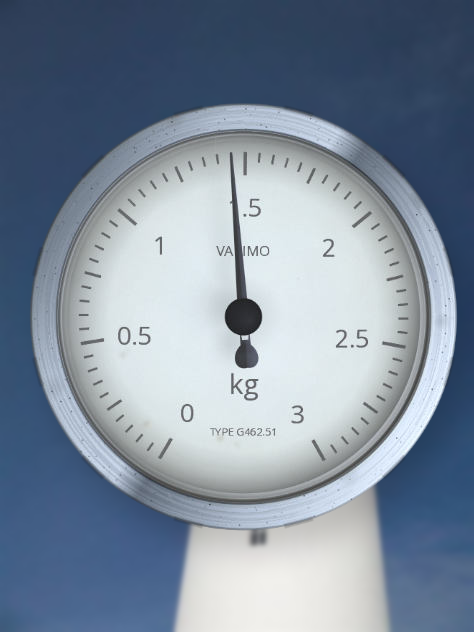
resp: 1.45,kg
